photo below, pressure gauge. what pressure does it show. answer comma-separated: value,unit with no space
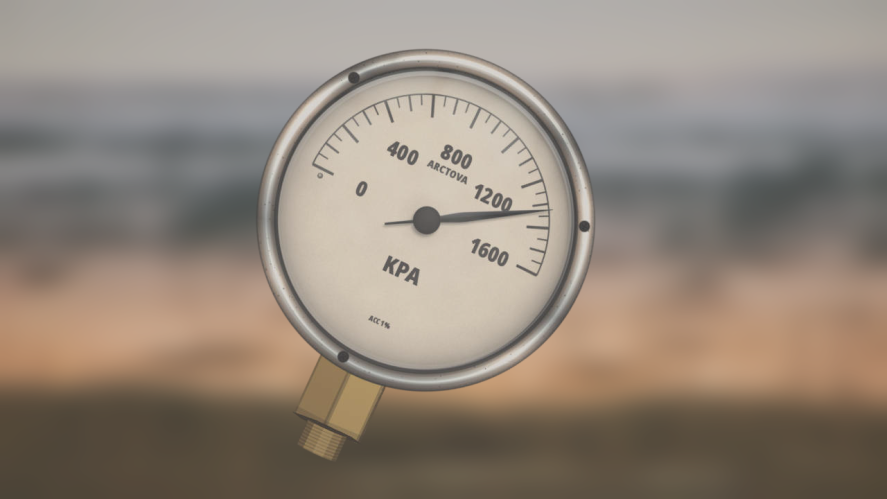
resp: 1325,kPa
